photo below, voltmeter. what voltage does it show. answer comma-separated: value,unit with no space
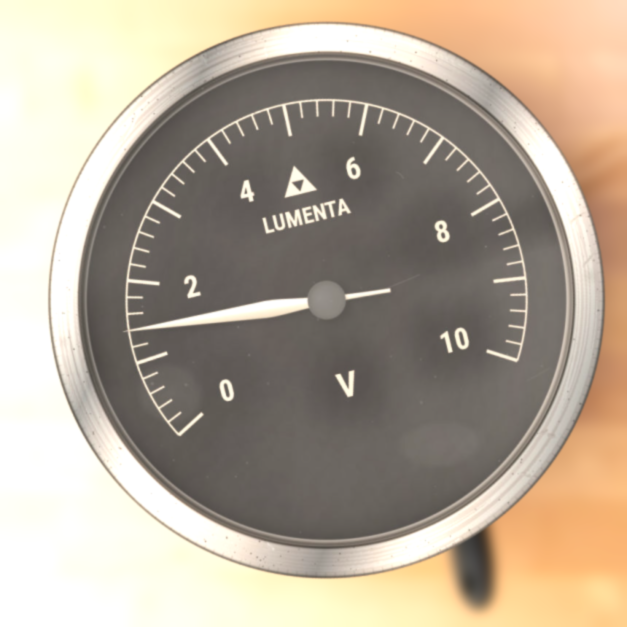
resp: 1.4,V
